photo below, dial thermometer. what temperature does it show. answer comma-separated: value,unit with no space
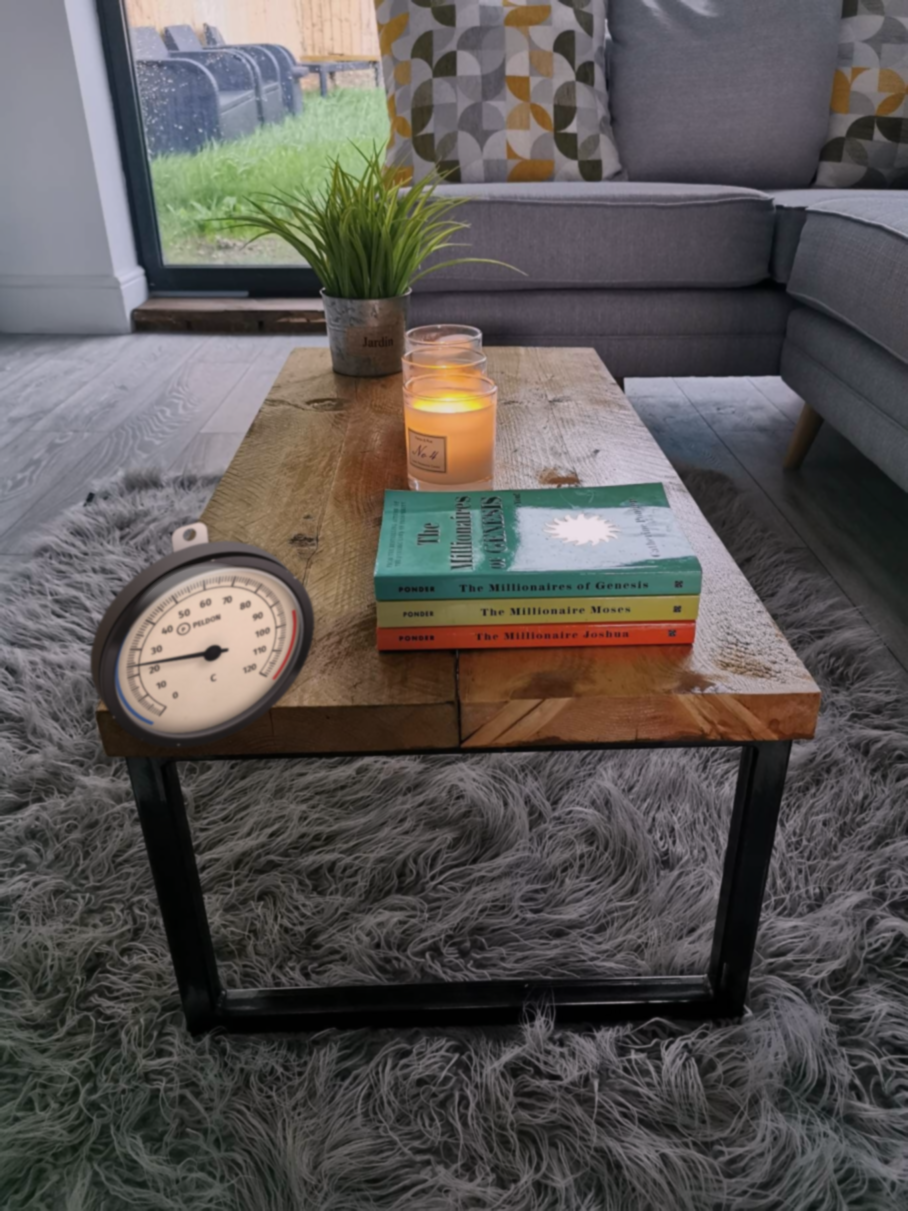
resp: 25,°C
